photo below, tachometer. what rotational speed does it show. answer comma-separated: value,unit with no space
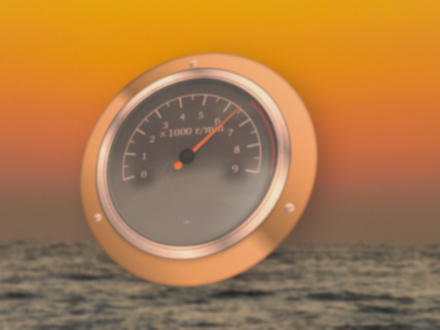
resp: 6500,rpm
